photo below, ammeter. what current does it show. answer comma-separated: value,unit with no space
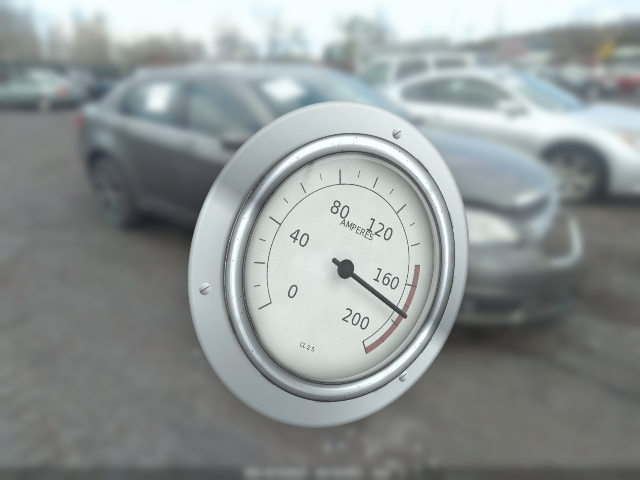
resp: 175,A
